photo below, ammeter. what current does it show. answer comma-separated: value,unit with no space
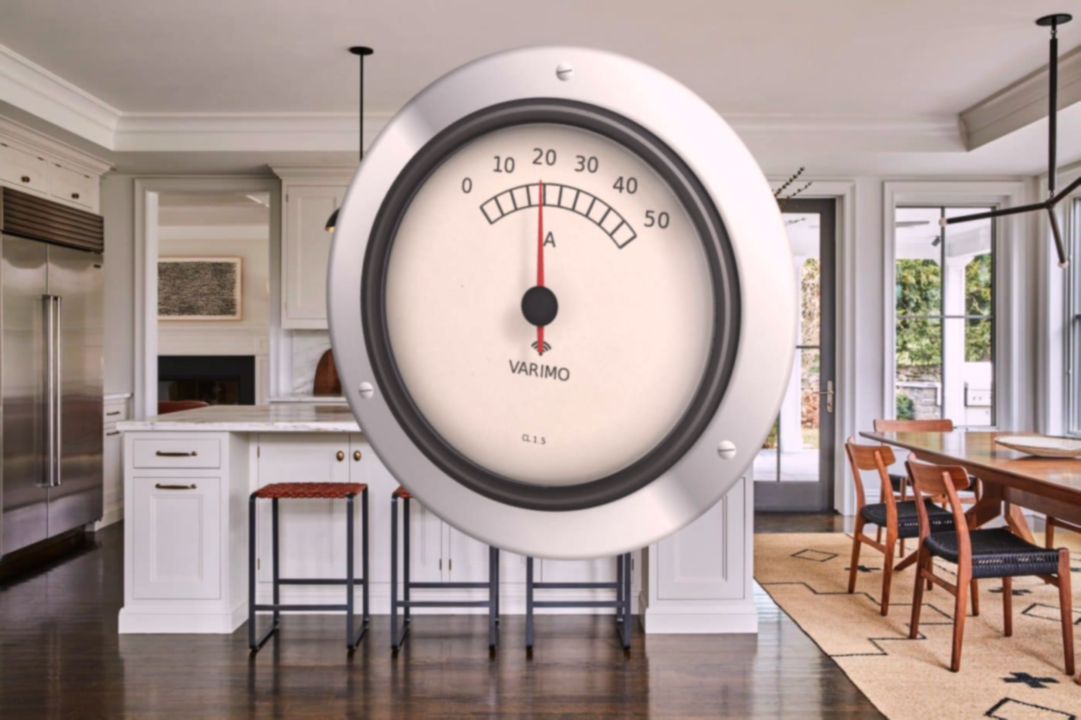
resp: 20,A
